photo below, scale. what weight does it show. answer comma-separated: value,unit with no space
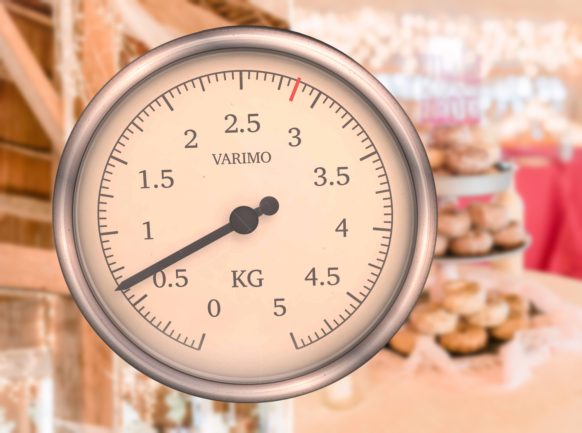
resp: 0.65,kg
